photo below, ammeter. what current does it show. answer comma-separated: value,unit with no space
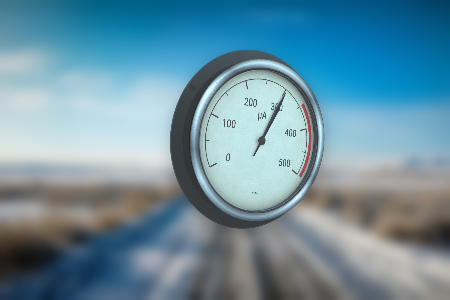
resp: 300,µA
